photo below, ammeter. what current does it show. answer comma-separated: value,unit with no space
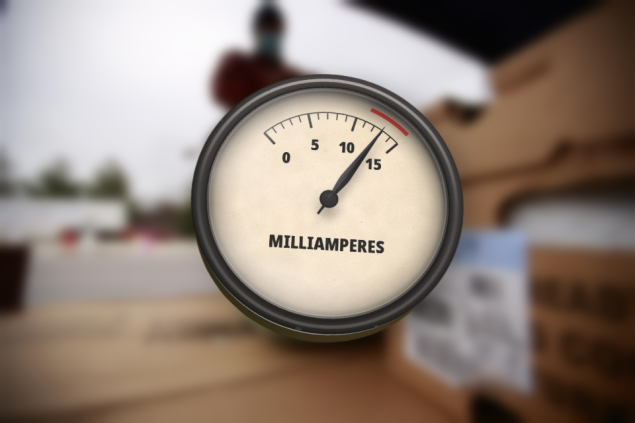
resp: 13,mA
